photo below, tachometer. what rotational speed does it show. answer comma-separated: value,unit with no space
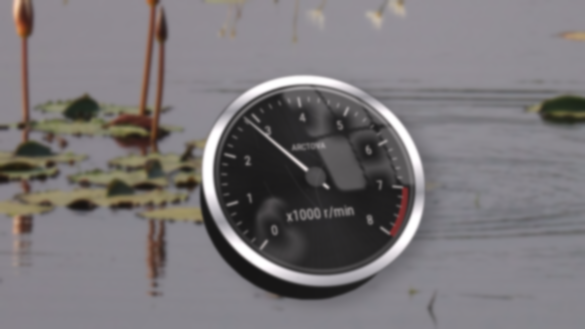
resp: 2800,rpm
